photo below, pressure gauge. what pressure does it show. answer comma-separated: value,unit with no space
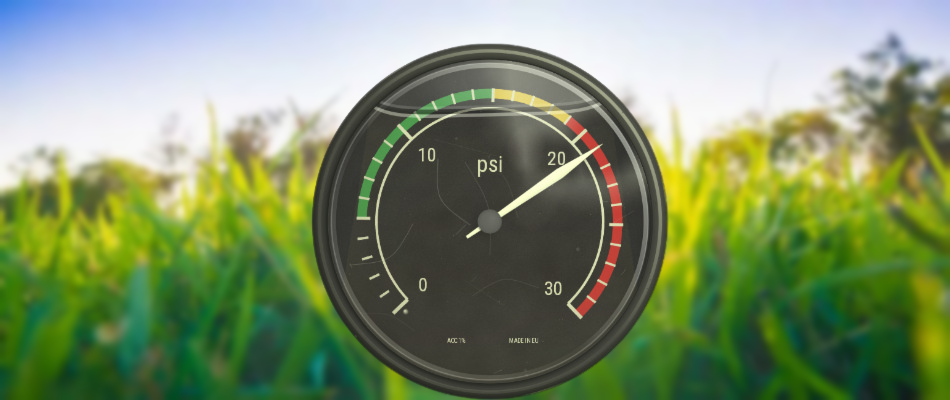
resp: 21,psi
